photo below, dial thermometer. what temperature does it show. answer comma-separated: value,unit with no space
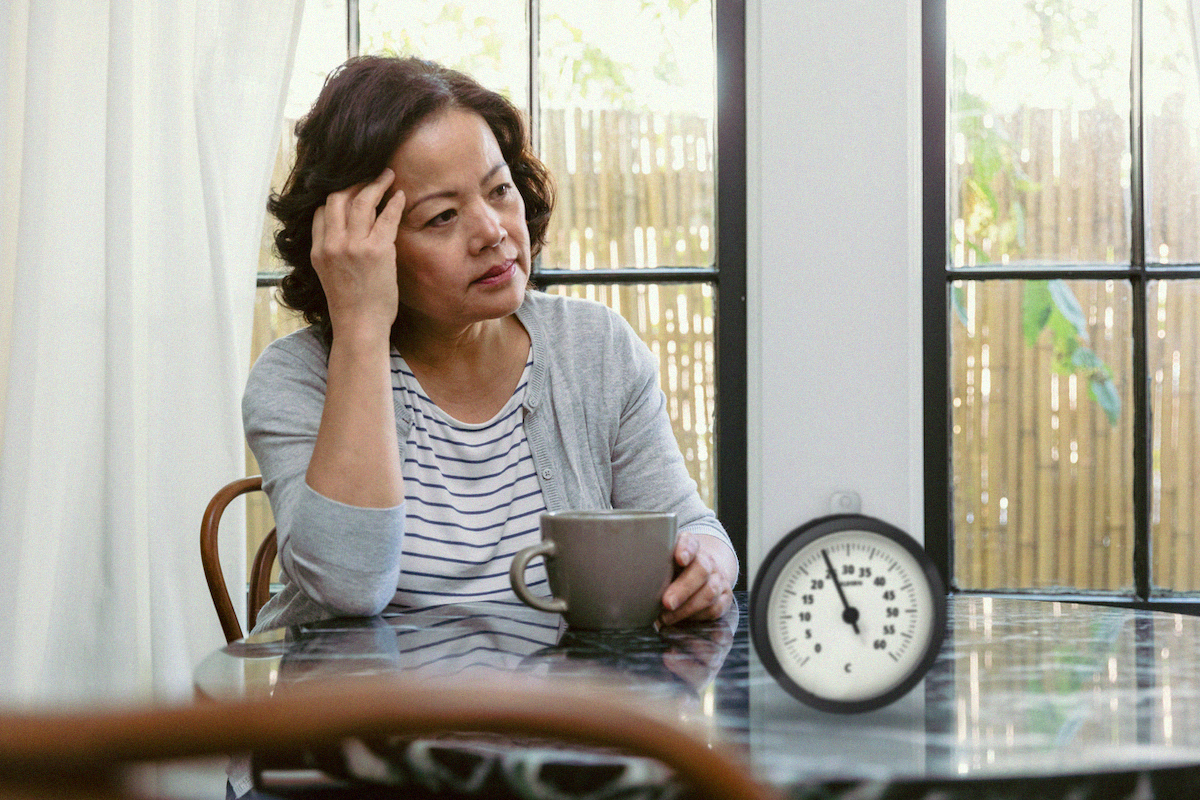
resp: 25,°C
